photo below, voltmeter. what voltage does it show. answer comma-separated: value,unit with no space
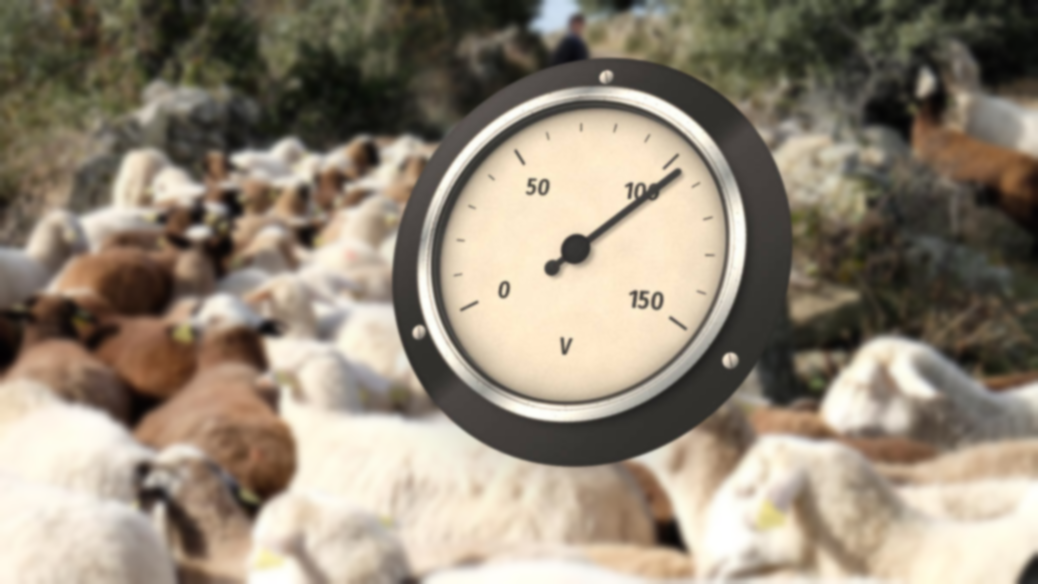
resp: 105,V
